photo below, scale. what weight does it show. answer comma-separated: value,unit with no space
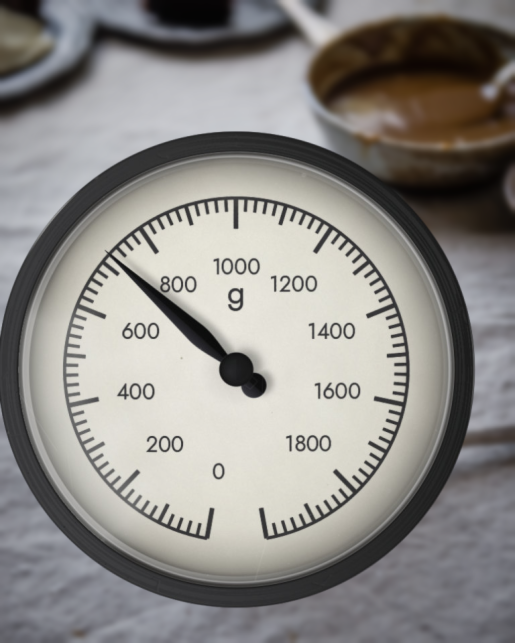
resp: 720,g
